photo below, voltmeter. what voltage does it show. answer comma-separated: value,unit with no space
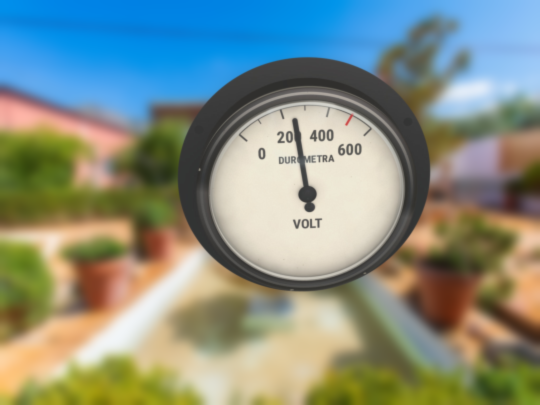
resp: 250,V
